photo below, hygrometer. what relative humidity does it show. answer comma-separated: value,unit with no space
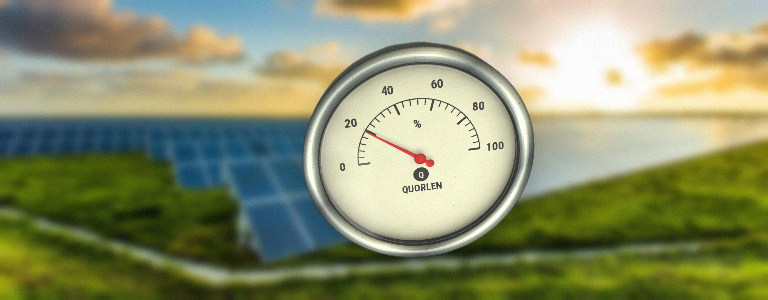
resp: 20,%
